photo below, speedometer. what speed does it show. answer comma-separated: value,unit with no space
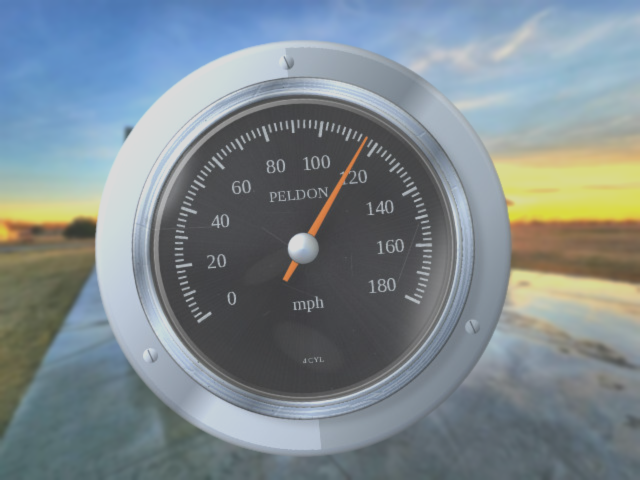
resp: 116,mph
